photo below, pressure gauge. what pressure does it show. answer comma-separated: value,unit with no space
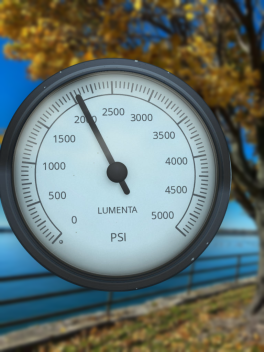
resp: 2050,psi
